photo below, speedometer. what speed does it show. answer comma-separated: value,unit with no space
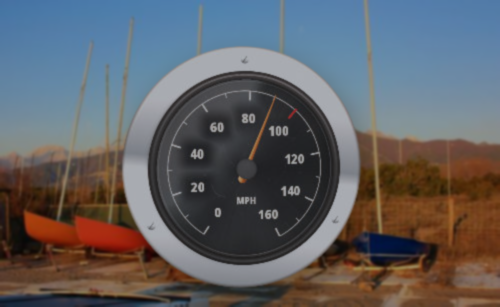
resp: 90,mph
